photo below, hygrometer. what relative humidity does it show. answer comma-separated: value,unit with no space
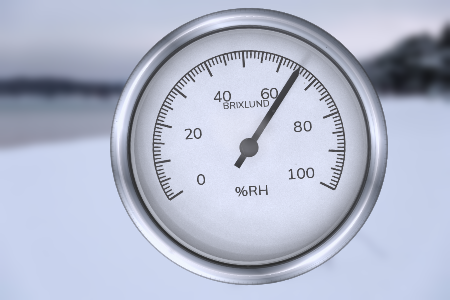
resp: 65,%
